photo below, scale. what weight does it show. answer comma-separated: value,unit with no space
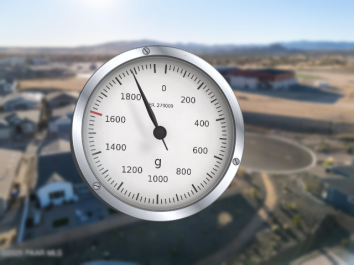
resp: 1880,g
